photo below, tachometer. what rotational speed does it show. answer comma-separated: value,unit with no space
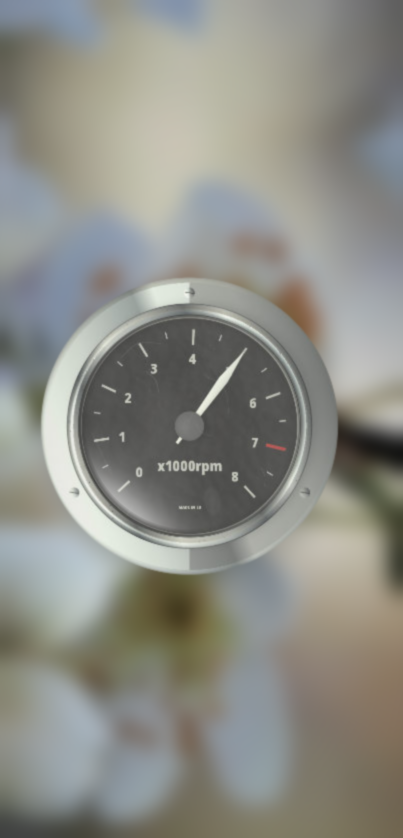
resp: 5000,rpm
